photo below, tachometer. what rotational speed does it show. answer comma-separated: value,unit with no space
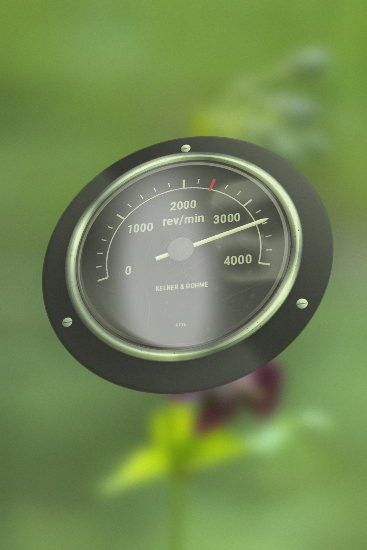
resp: 3400,rpm
